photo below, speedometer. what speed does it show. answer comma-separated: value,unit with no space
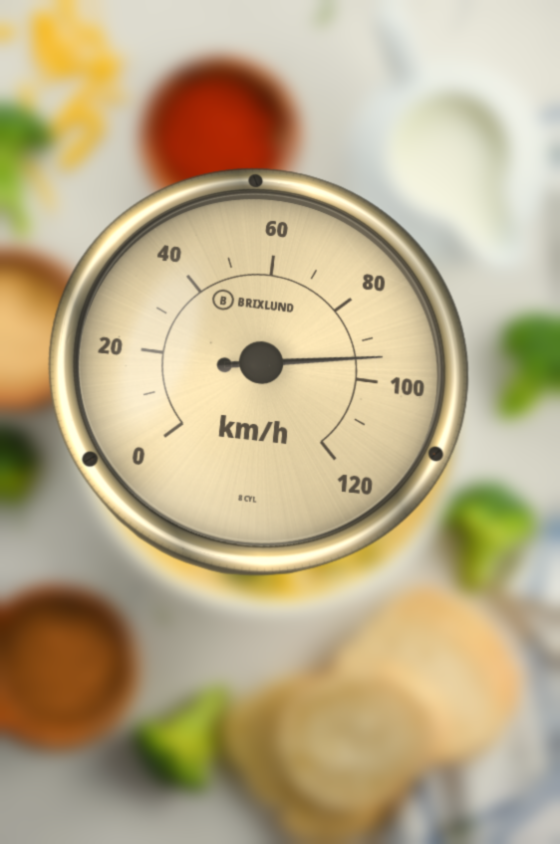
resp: 95,km/h
